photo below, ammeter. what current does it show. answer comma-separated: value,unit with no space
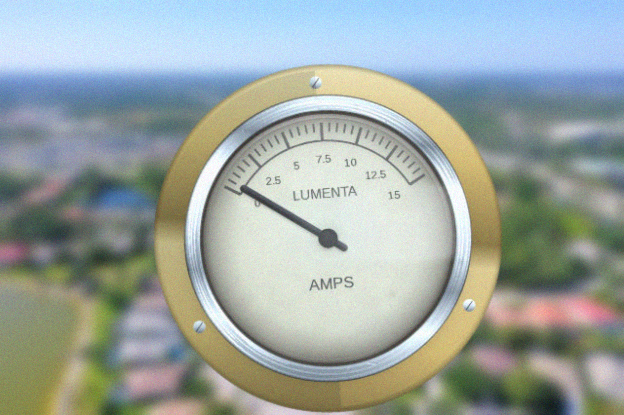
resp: 0.5,A
